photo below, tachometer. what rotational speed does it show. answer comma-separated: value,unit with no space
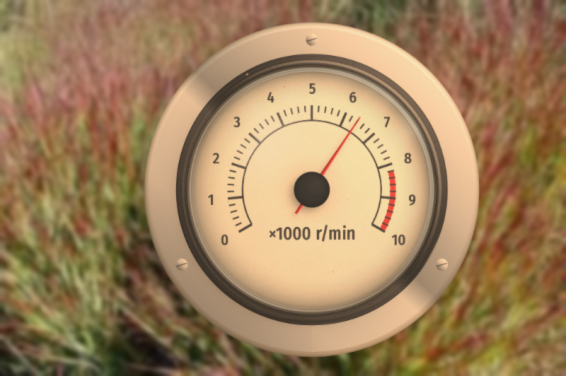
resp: 6400,rpm
